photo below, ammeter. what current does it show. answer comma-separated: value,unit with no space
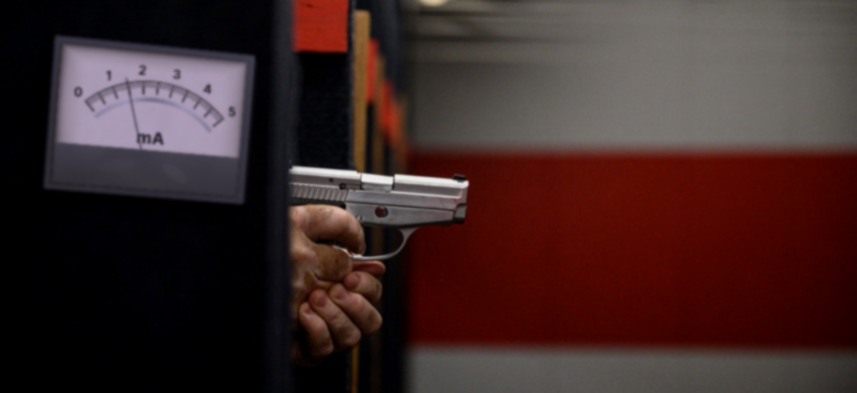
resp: 1.5,mA
